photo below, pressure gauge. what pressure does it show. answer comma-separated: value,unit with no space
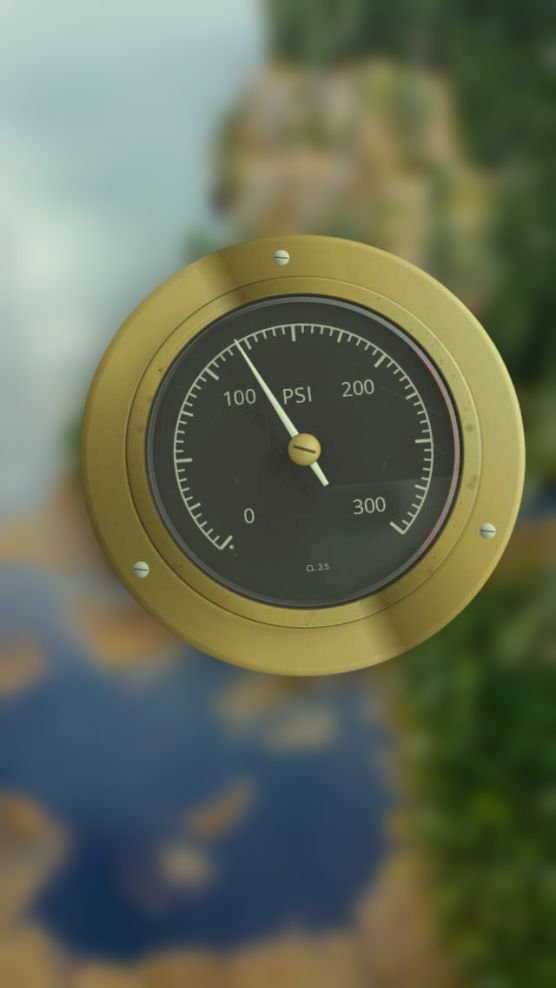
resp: 120,psi
